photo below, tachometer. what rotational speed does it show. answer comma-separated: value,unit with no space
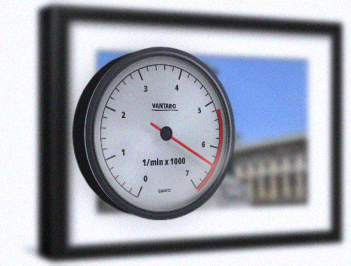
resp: 6400,rpm
